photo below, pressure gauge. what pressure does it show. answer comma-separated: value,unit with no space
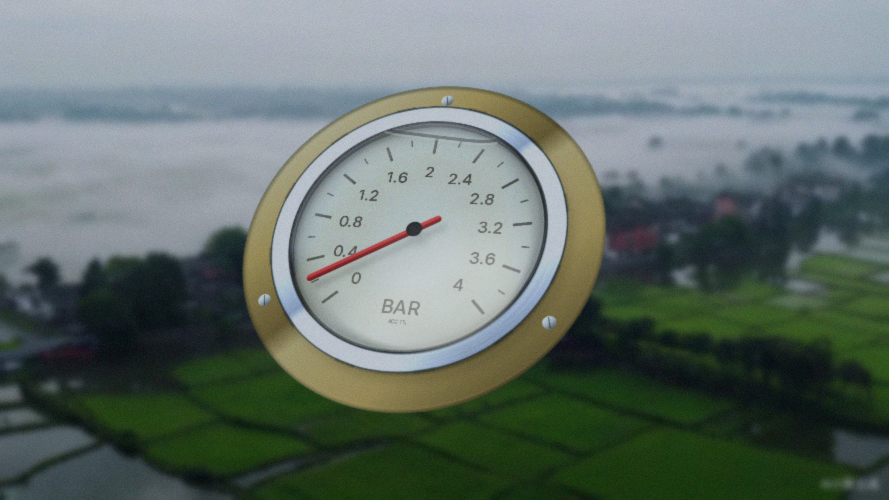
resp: 0.2,bar
